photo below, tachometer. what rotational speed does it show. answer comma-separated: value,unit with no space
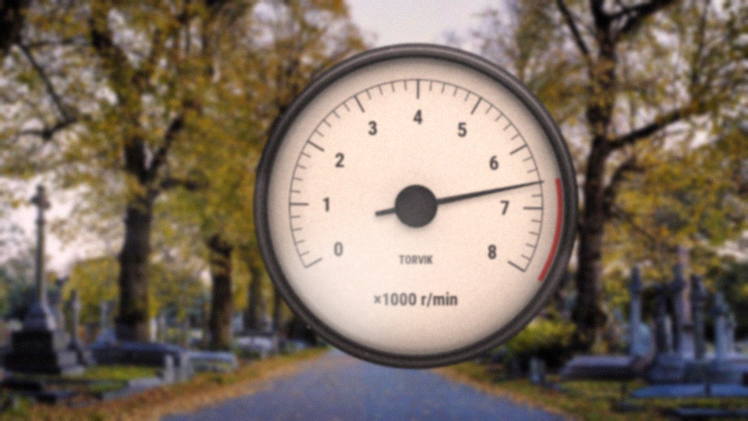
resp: 6600,rpm
